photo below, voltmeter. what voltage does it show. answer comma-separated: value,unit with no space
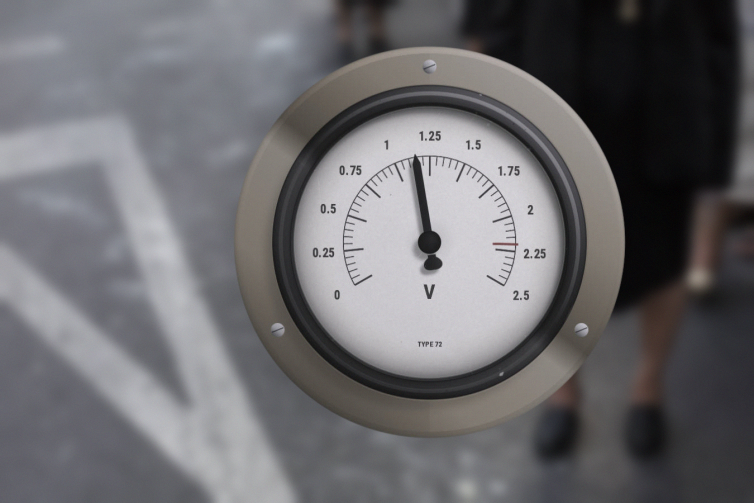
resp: 1.15,V
